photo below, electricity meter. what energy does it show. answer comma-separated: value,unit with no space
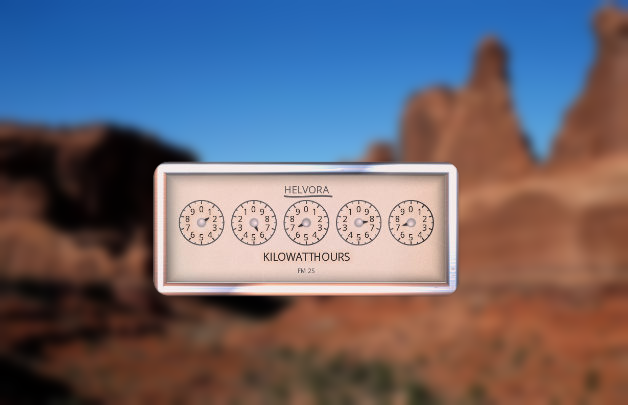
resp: 15677,kWh
